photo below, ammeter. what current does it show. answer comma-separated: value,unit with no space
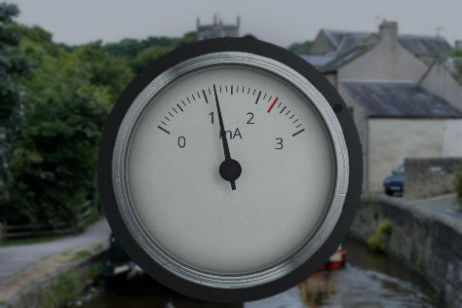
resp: 1.2,mA
